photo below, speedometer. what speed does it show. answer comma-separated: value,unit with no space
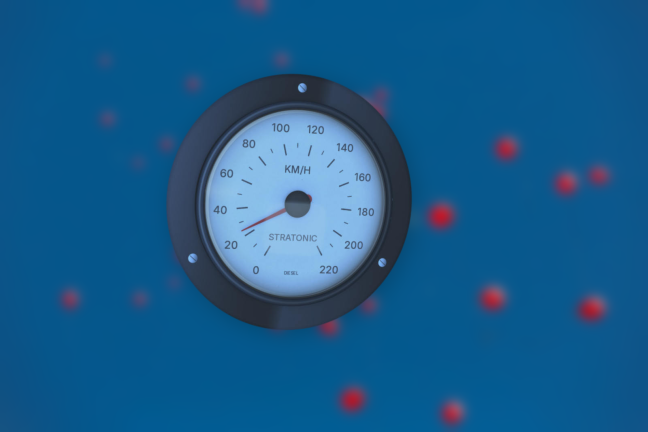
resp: 25,km/h
